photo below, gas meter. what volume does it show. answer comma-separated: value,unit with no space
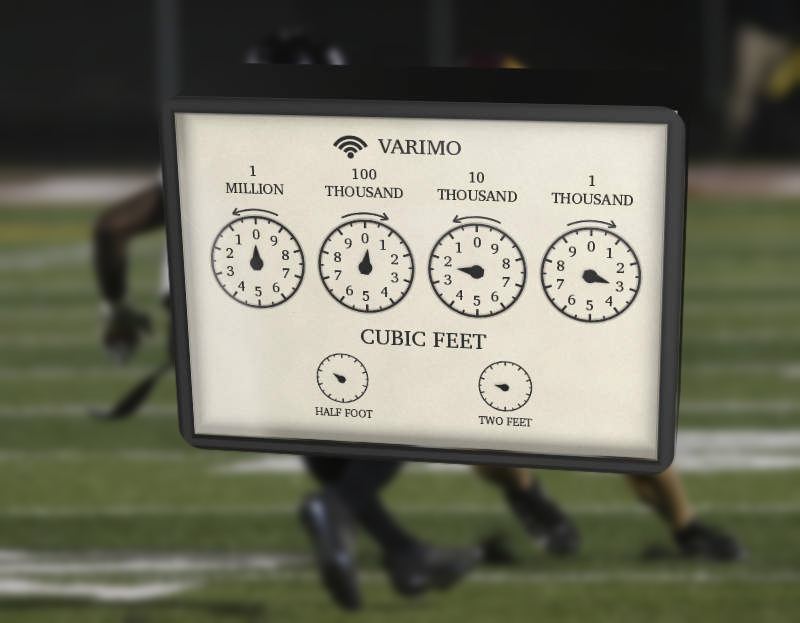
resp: 2300,ft³
